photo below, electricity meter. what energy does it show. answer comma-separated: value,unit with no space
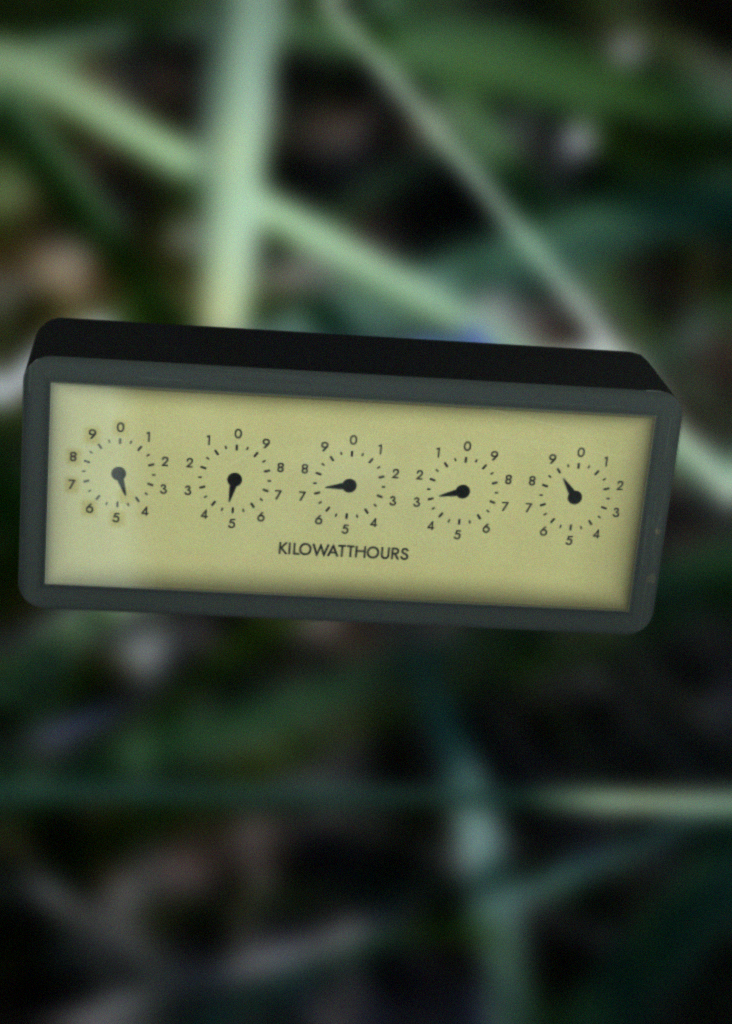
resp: 44729,kWh
